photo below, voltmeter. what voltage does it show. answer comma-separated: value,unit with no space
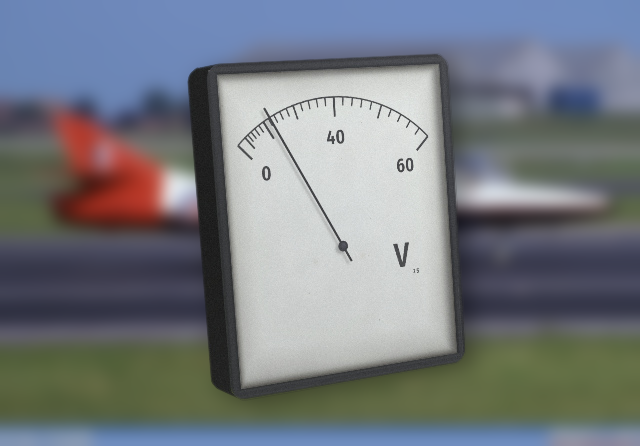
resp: 22,V
